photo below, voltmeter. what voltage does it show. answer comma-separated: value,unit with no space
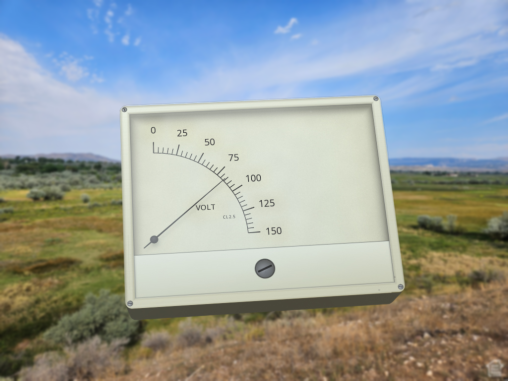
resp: 85,V
